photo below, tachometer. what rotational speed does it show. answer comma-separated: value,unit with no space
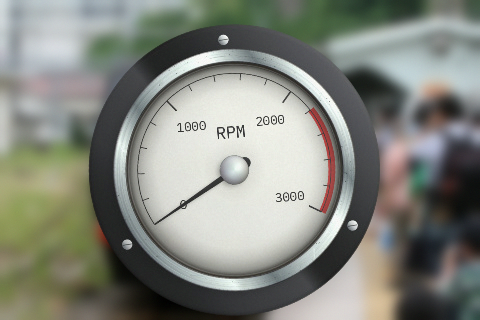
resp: 0,rpm
